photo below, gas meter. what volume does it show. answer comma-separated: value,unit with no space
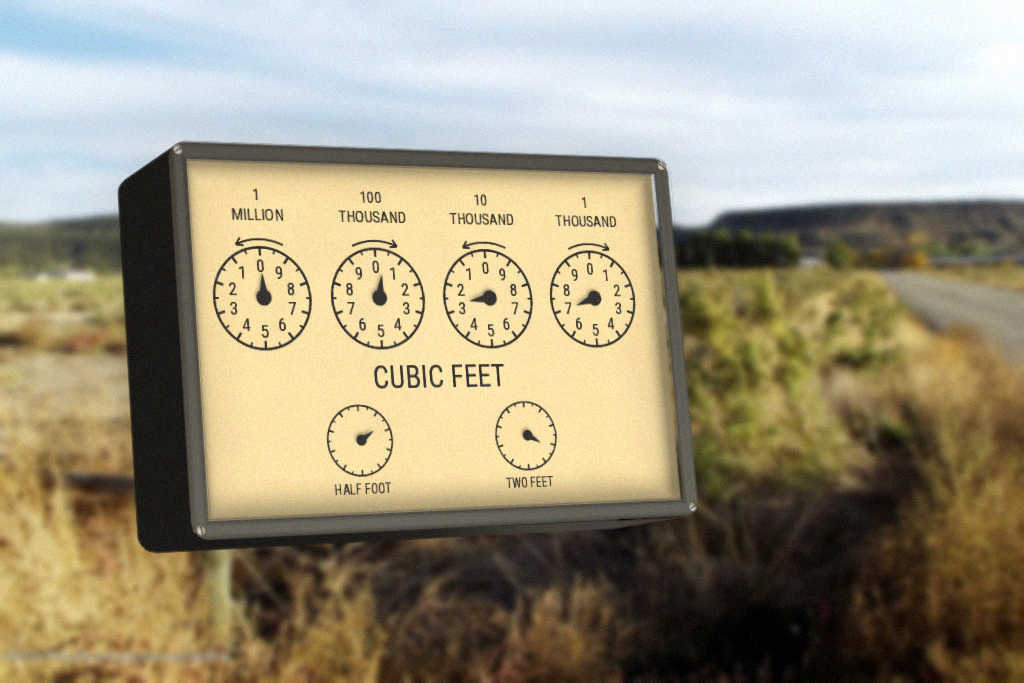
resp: 2700,ft³
